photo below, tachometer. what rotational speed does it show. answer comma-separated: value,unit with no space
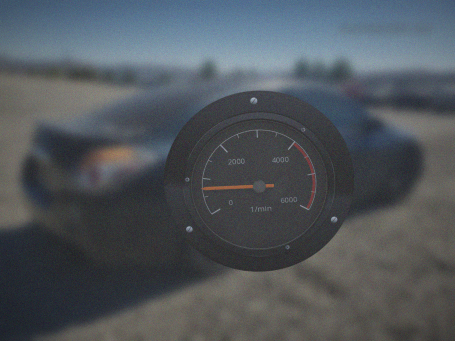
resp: 750,rpm
